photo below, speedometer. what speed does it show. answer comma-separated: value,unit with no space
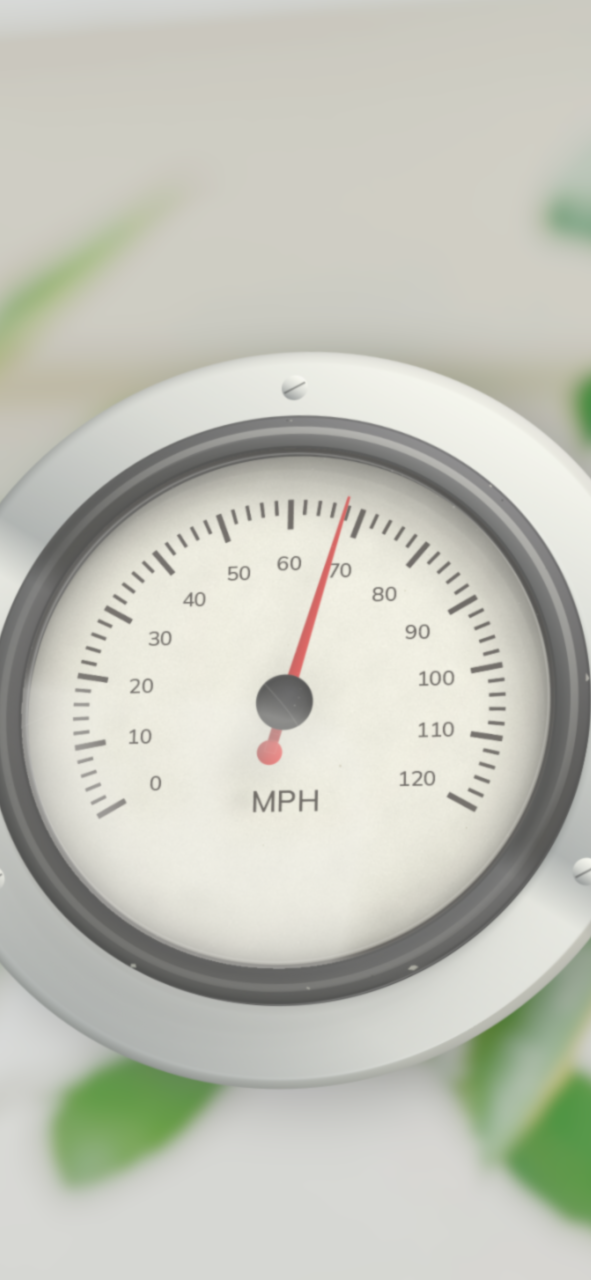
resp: 68,mph
